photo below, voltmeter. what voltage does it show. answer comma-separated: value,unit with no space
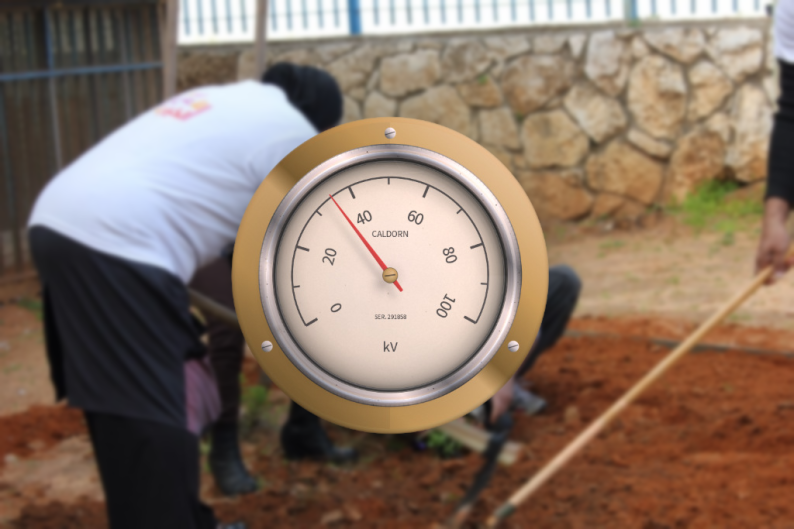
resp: 35,kV
